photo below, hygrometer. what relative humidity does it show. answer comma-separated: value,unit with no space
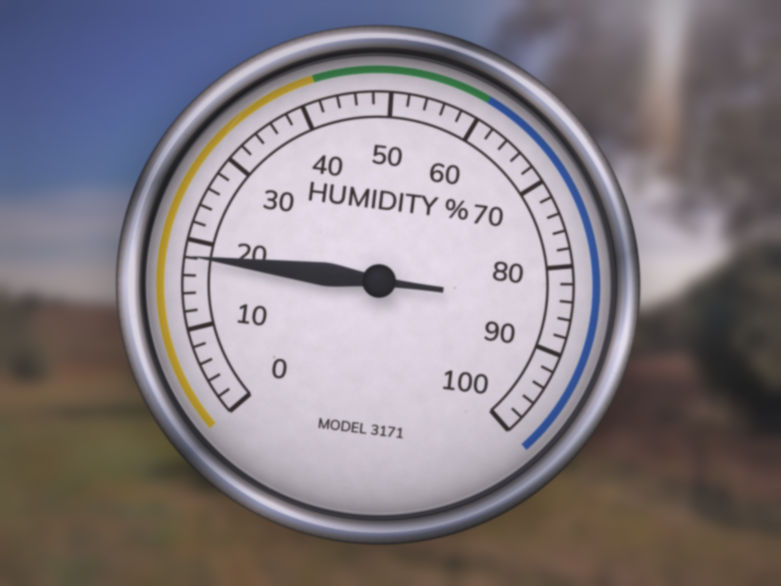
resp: 18,%
